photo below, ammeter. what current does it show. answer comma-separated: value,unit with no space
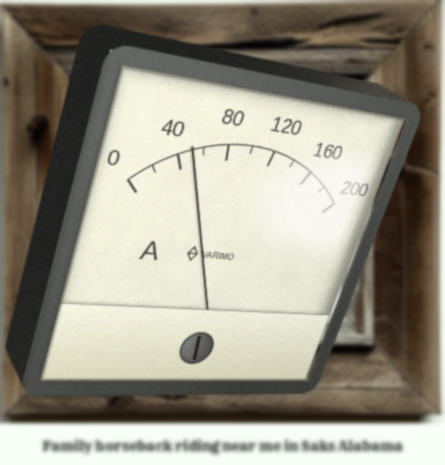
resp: 50,A
